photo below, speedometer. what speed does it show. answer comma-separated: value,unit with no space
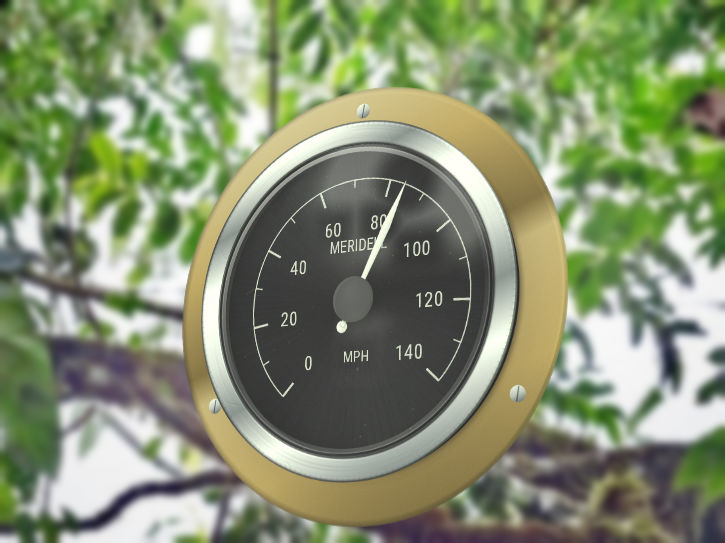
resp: 85,mph
